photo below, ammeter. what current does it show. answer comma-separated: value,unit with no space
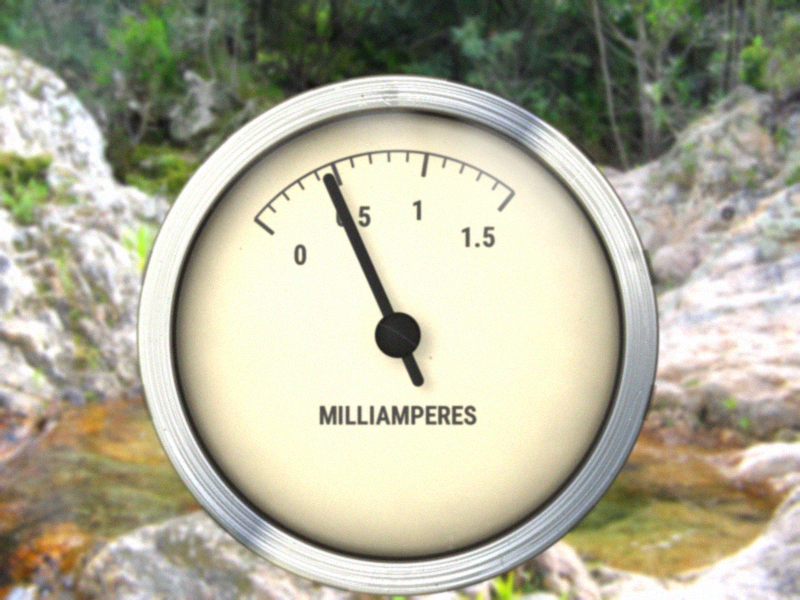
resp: 0.45,mA
